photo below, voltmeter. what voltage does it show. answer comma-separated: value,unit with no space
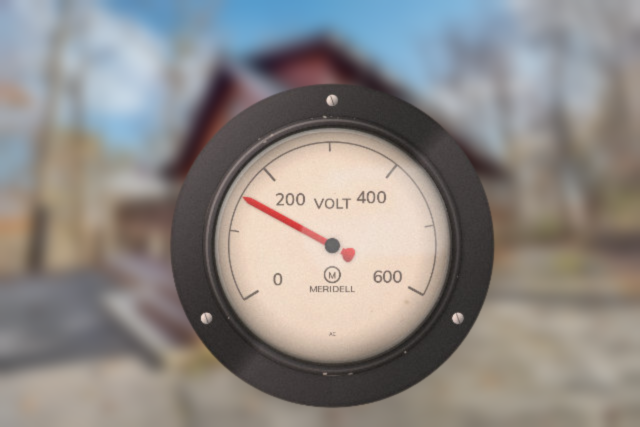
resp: 150,V
